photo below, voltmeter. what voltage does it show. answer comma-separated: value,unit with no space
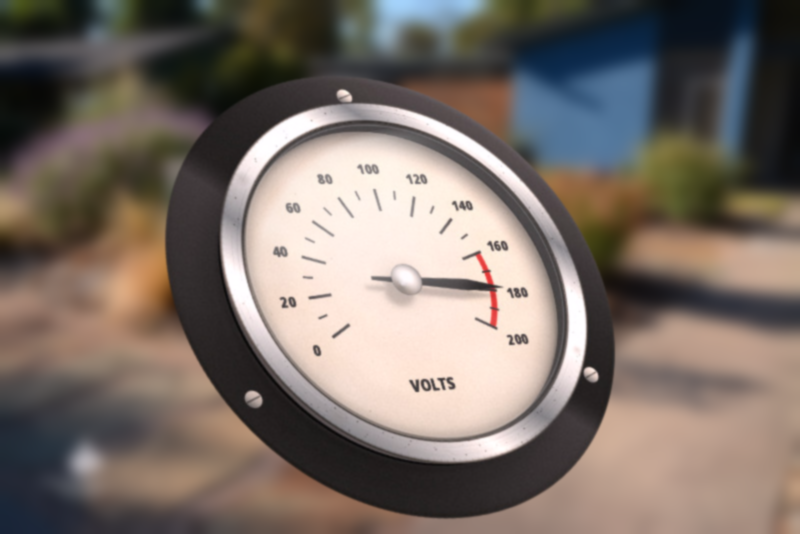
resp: 180,V
